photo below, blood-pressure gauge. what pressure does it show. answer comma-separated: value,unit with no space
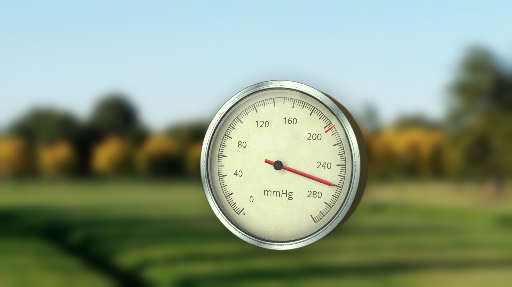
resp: 260,mmHg
